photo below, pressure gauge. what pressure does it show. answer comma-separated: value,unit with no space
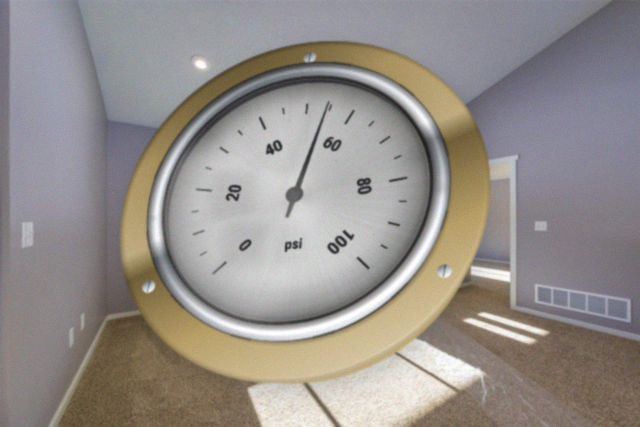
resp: 55,psi
